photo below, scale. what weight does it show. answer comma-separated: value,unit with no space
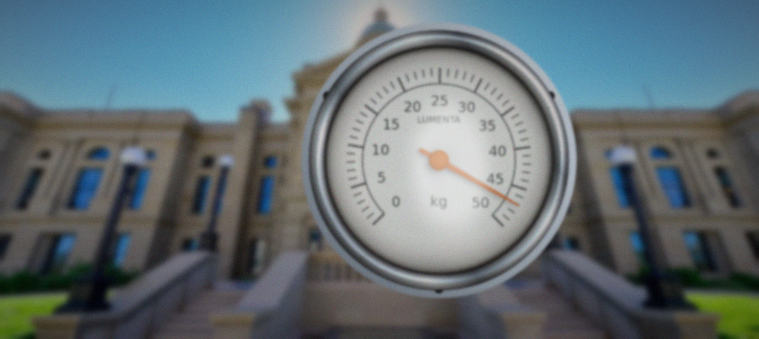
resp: 47,kg
